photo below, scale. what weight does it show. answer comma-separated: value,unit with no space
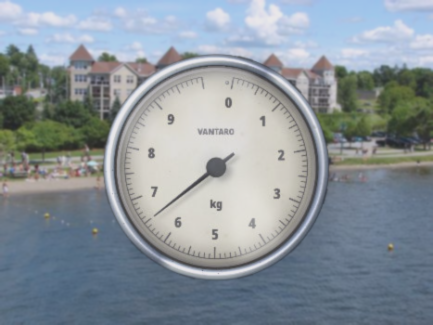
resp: 6.5,kg
